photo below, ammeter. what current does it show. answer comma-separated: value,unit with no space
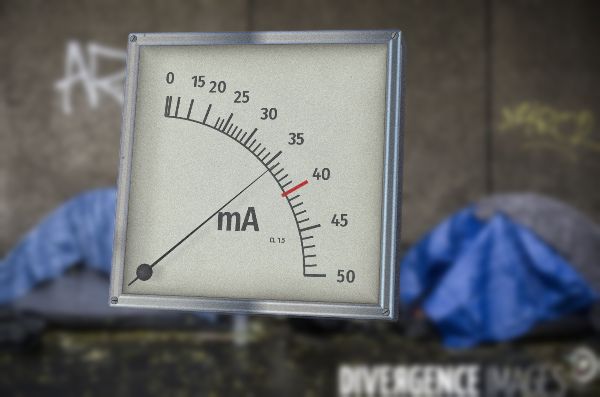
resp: 36,mA
